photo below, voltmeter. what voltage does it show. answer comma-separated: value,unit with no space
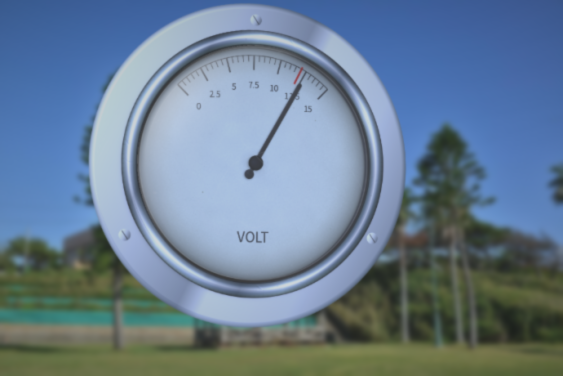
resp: 12.5,V
